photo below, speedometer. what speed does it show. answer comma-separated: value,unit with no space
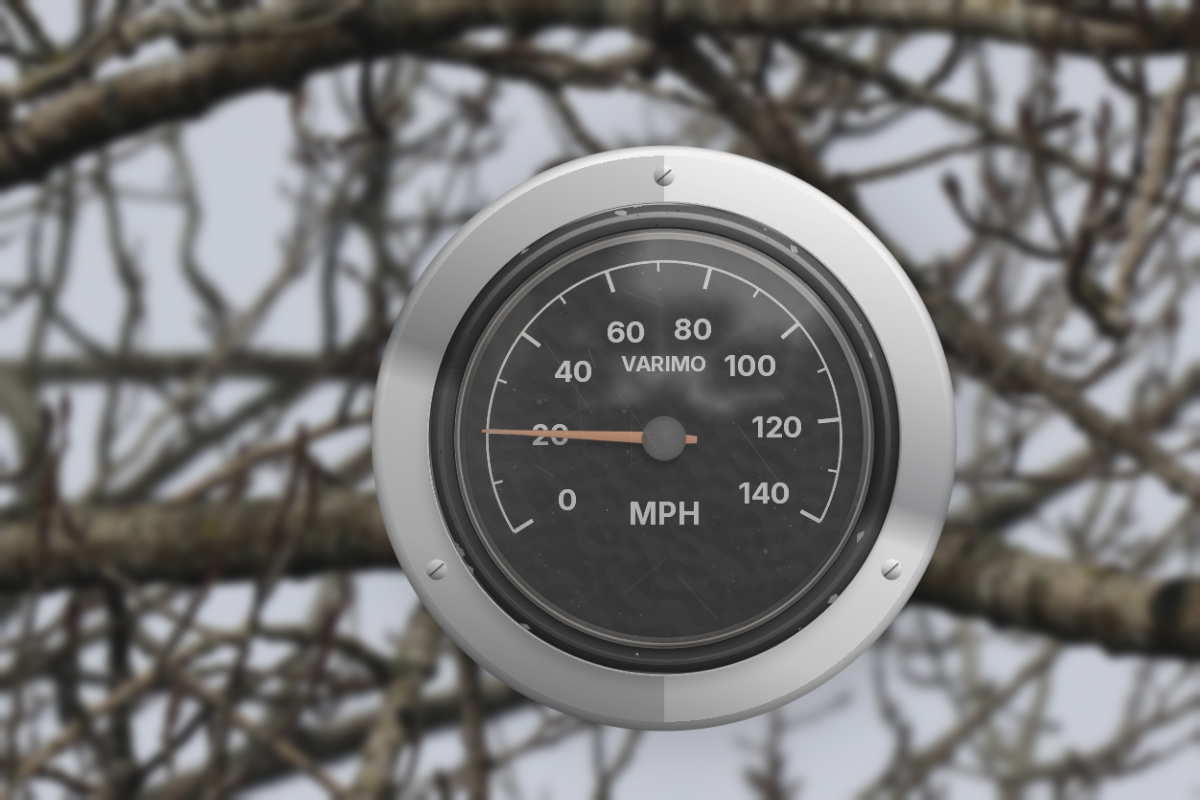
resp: 20,mph
